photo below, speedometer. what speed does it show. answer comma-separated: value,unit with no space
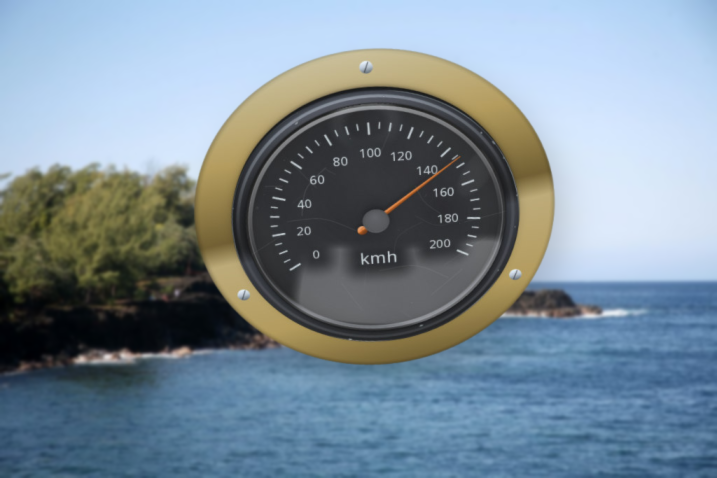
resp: 145,km/h
